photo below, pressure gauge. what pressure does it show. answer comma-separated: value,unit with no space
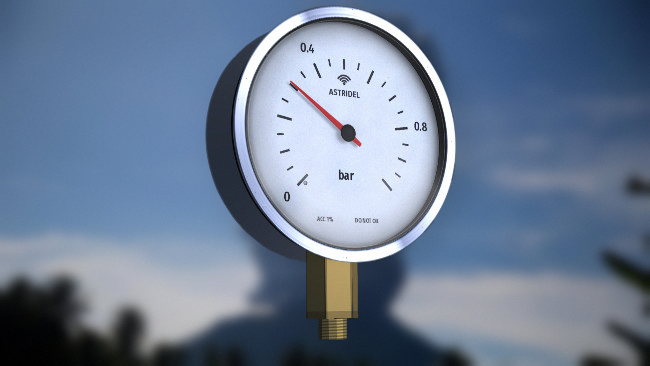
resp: 0.3,bar
